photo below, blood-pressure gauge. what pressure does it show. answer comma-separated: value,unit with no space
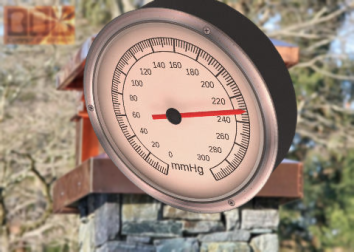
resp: 230,mmHg
